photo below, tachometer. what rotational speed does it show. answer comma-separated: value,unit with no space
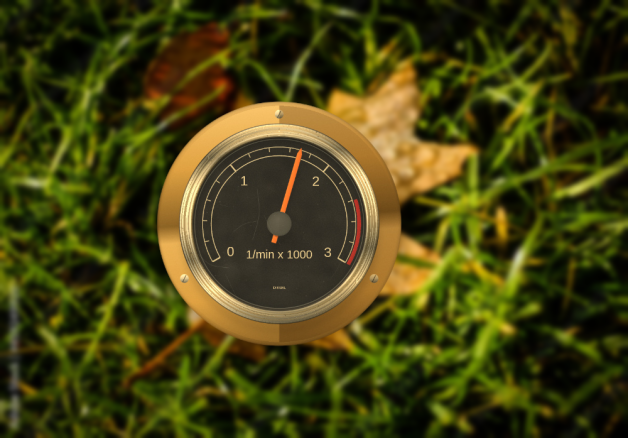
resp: 1700,rpm
